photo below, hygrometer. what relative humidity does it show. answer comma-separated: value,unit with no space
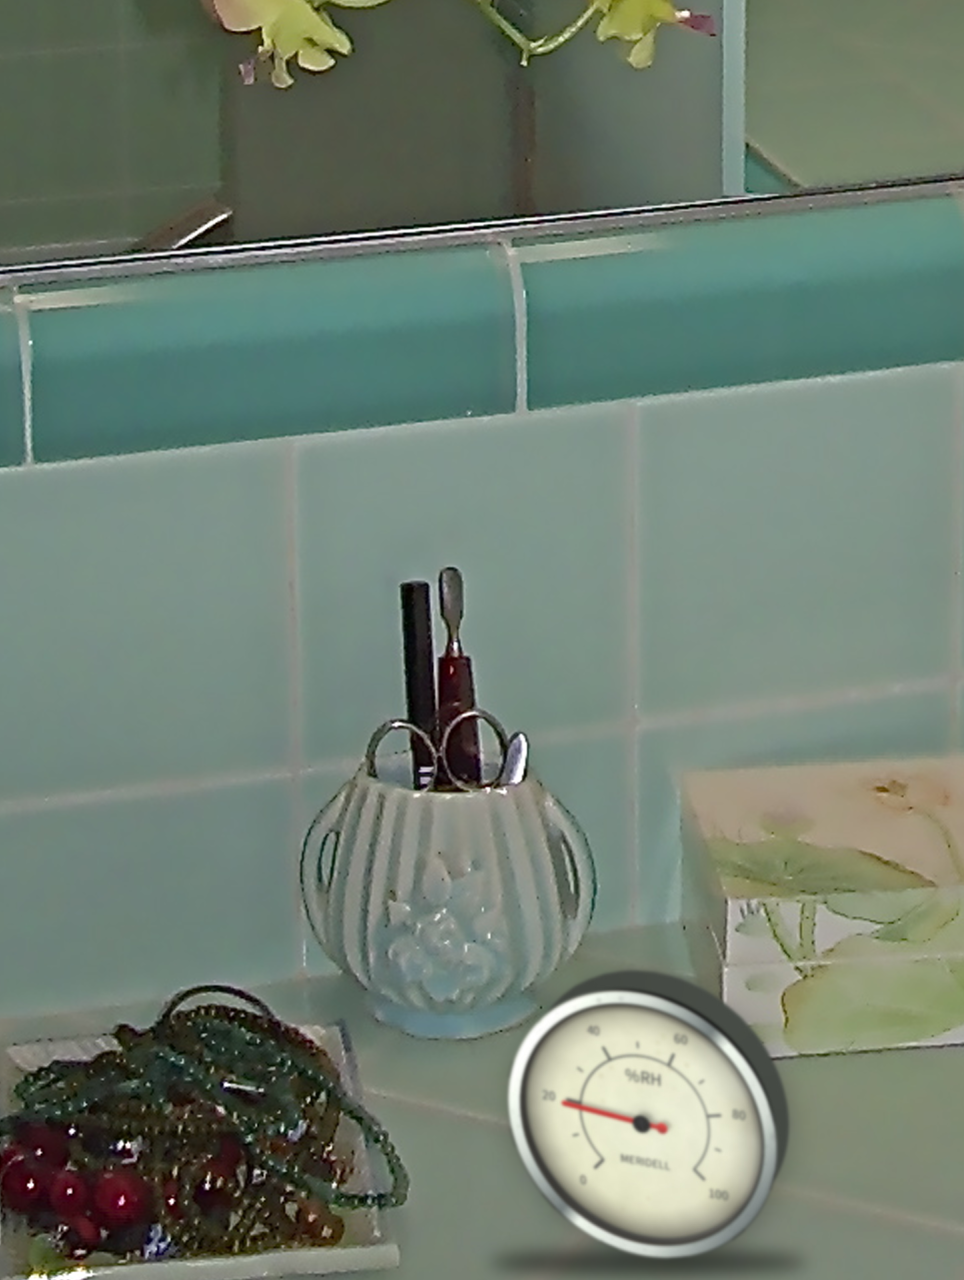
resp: 20,%
